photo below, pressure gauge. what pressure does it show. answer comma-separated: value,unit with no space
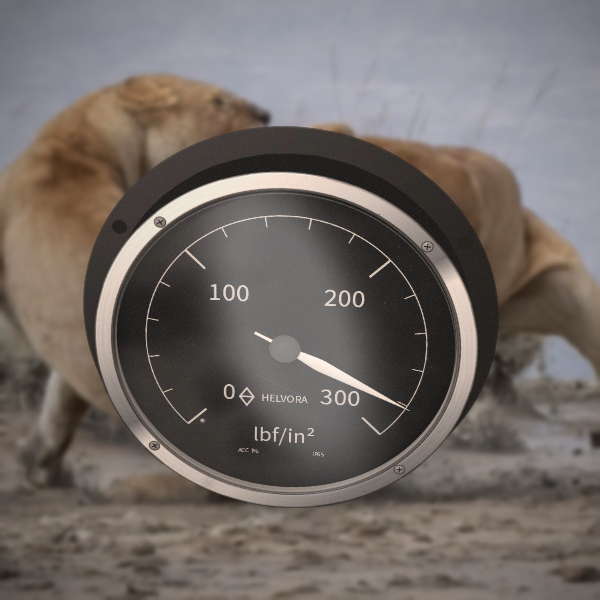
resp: 280,psi
